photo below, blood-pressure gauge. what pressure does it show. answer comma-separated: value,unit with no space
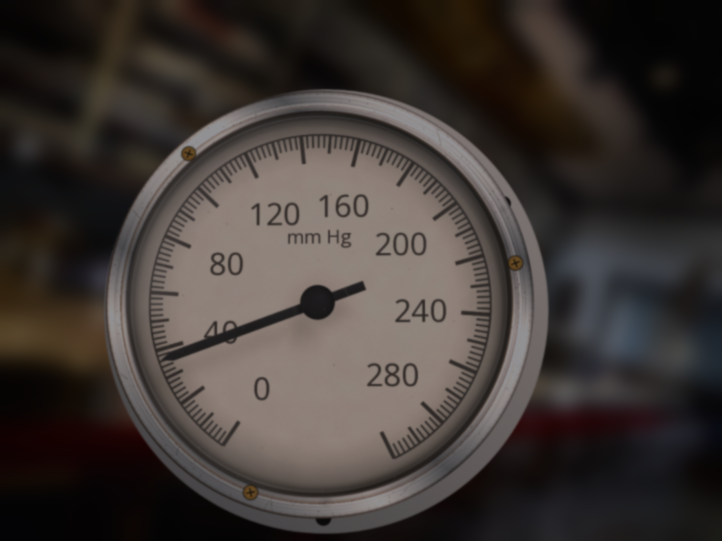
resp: 36,mmHg
